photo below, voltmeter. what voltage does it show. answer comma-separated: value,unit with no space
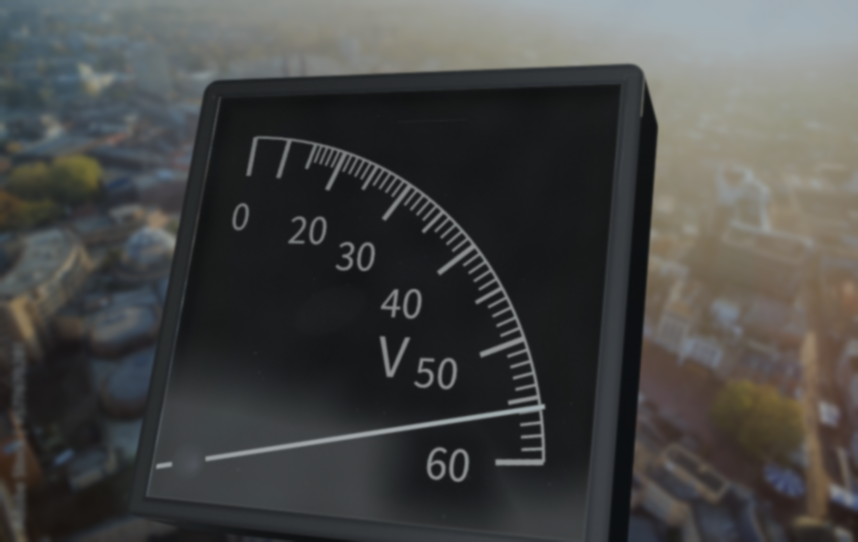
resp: 56,V
